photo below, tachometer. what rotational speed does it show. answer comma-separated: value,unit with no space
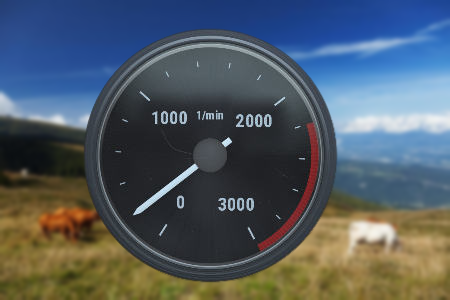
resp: 200,rpm
